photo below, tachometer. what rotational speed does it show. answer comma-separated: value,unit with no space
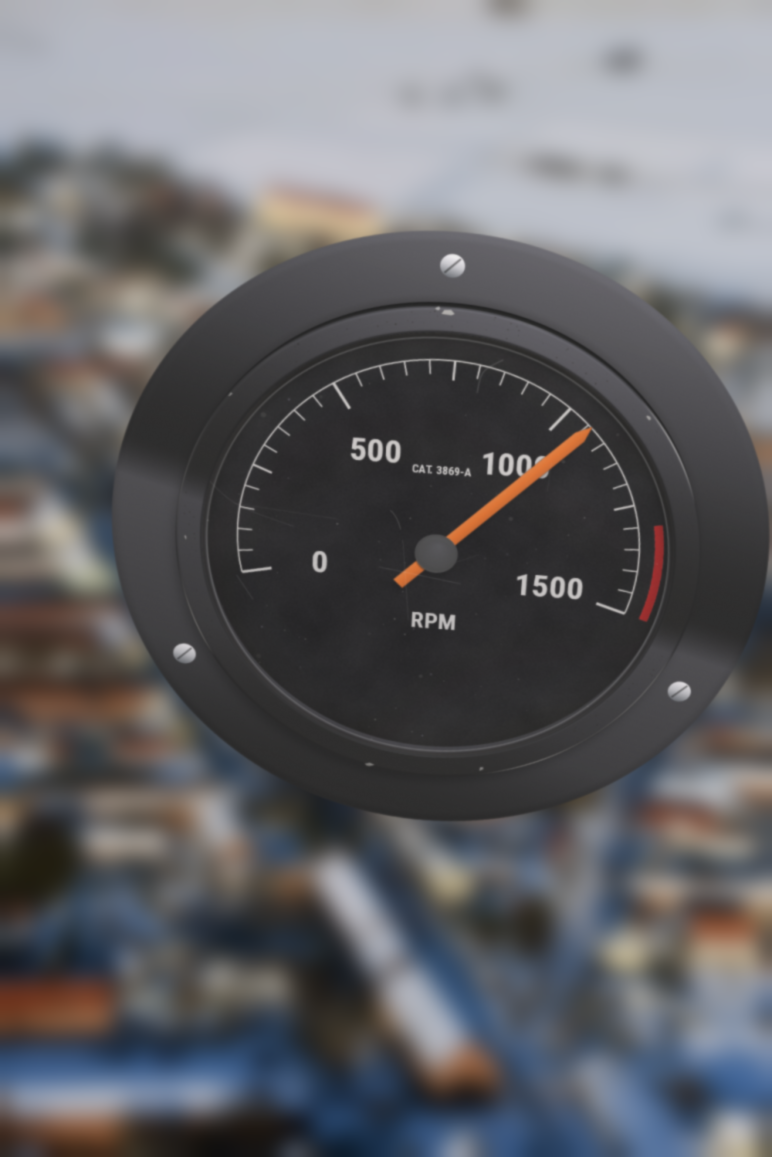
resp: 1050,rpm
